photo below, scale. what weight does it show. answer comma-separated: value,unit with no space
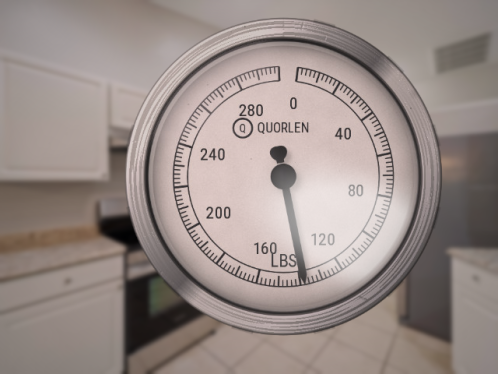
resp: 138,lb
